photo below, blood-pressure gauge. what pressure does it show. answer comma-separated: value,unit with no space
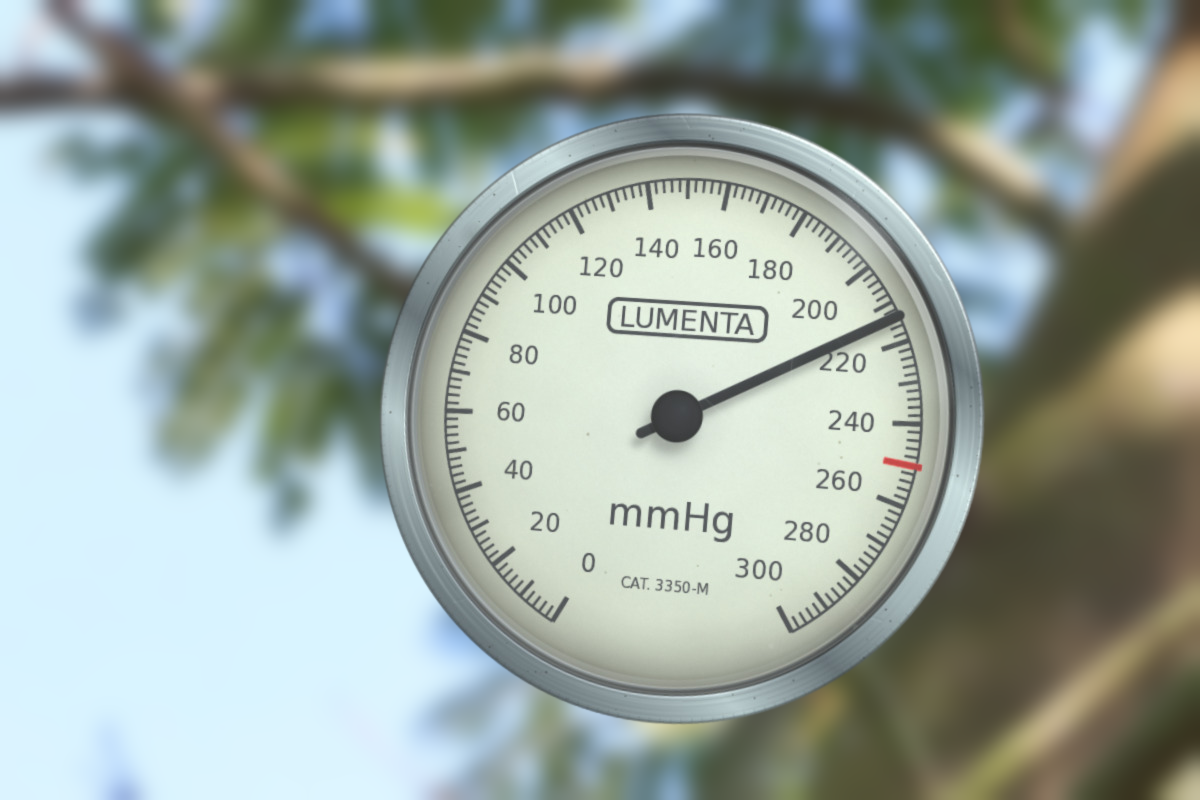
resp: 214,mmHg
